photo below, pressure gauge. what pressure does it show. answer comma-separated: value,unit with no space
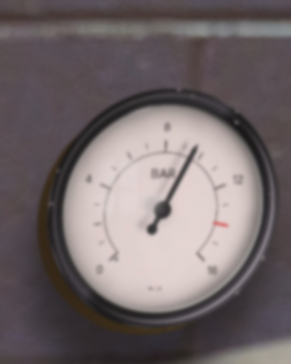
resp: 9.5,bar
